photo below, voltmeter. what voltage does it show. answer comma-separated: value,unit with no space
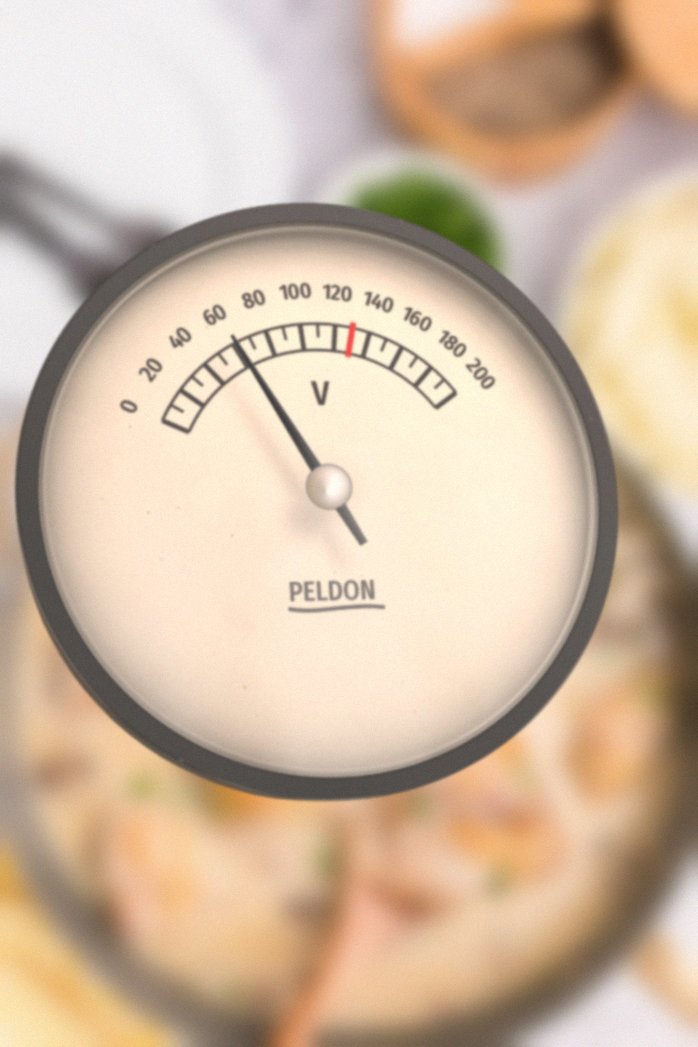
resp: 60,V
